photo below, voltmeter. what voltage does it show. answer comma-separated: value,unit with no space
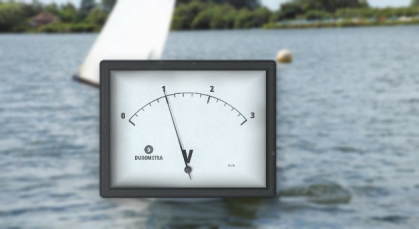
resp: 1,V
